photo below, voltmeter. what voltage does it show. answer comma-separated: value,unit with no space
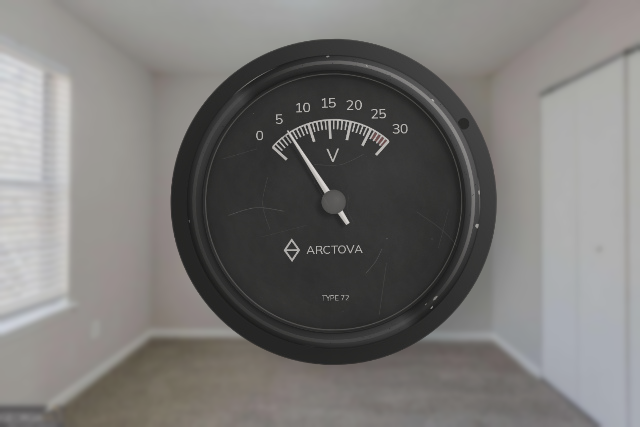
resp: 5,V
